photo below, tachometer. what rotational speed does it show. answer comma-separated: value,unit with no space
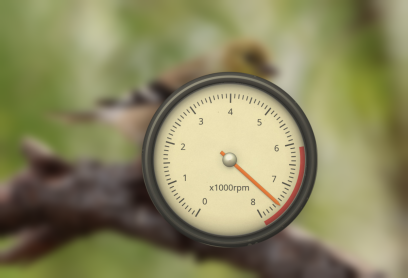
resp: 7500,rpm
